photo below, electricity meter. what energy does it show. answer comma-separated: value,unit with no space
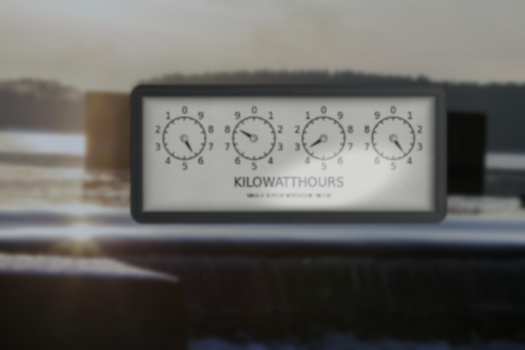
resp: 5834,kWh
